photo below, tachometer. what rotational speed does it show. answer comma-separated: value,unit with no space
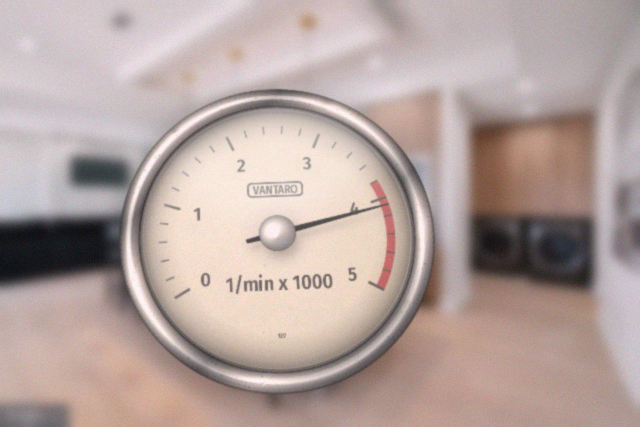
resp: 4100,rpm
